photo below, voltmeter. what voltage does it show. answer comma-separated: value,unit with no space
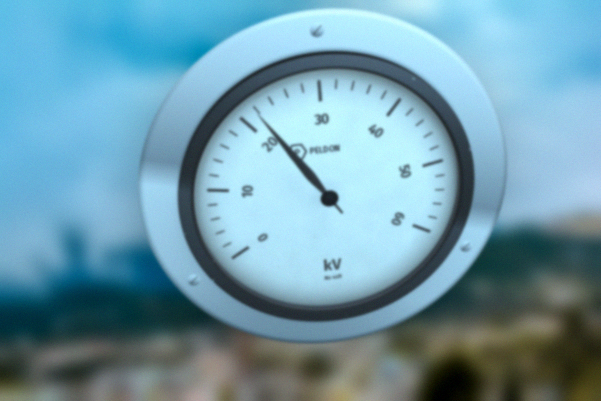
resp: 22,kV
